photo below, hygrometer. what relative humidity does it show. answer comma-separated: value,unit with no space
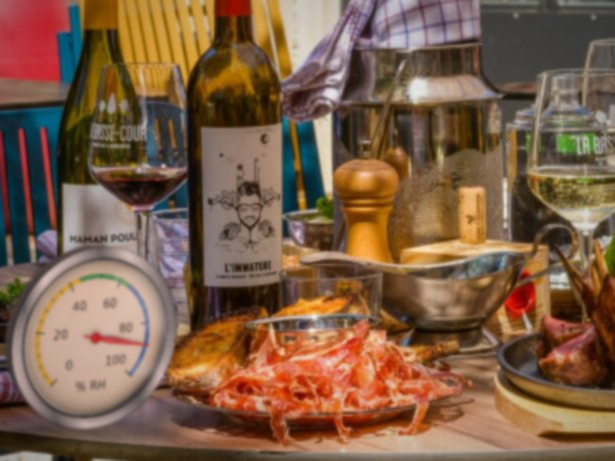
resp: 88,%
